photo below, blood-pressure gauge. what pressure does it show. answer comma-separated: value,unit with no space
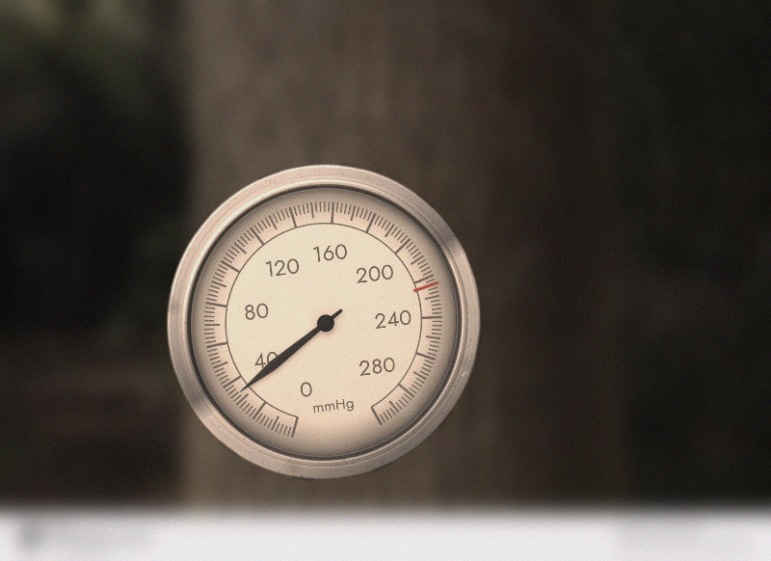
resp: 34,mmHg
